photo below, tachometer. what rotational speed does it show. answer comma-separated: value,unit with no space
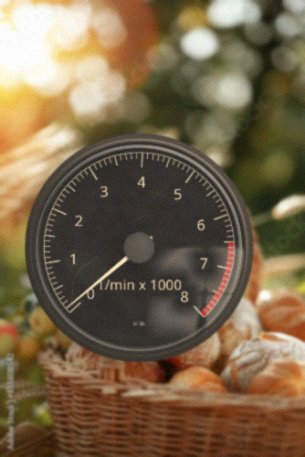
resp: 100,rpm
